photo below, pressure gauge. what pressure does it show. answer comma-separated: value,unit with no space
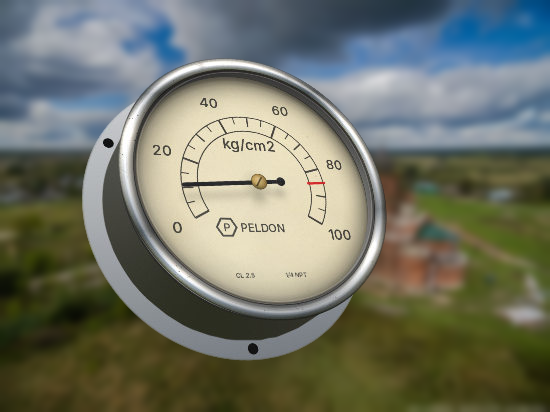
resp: 10,kg/cm²
